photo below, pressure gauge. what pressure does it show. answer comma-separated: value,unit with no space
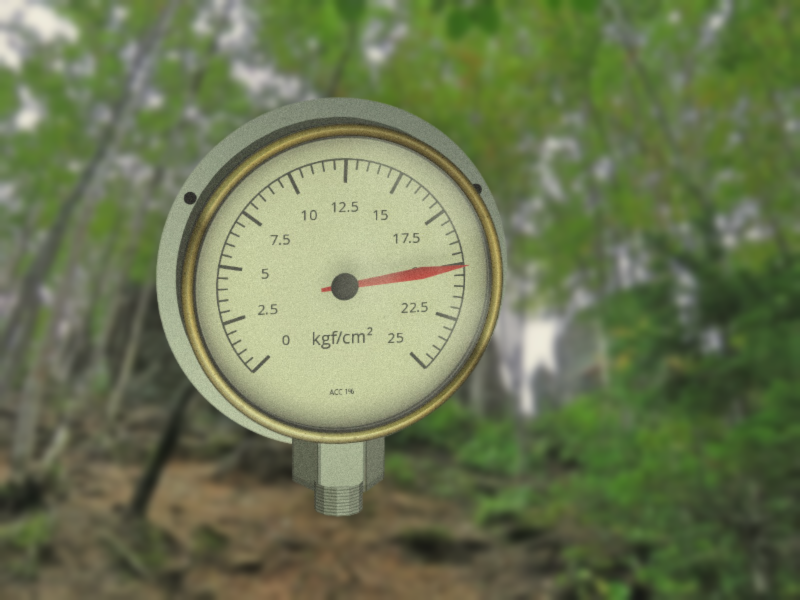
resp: 20,kg/cm²
